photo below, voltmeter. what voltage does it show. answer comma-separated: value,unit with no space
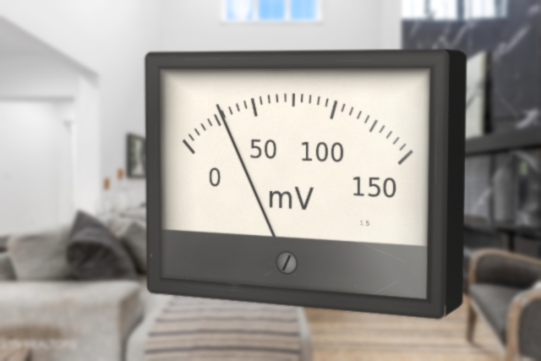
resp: 30,mV
